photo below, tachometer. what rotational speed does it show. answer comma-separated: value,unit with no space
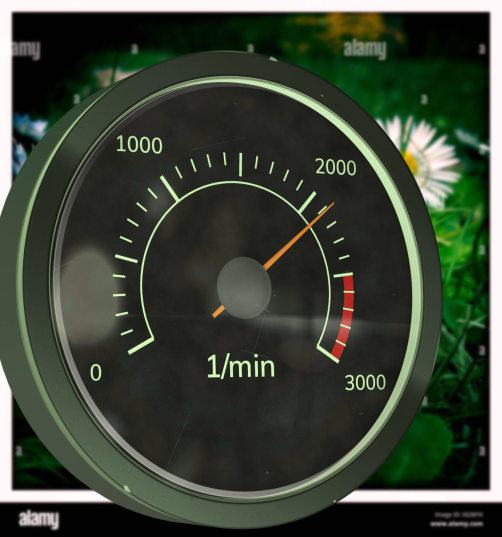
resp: 2100,rpm
